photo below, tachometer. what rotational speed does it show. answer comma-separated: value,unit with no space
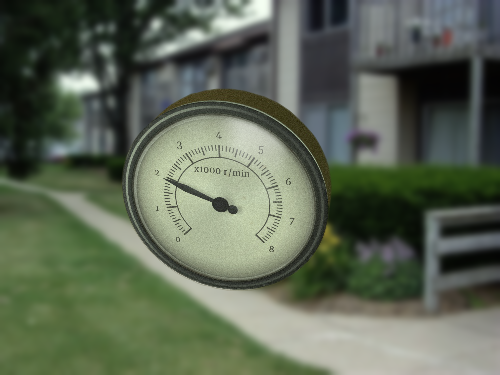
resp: 2000,rpm
